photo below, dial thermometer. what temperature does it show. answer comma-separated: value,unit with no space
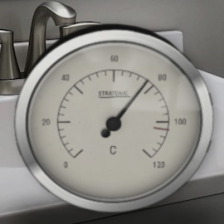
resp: 76,°C
